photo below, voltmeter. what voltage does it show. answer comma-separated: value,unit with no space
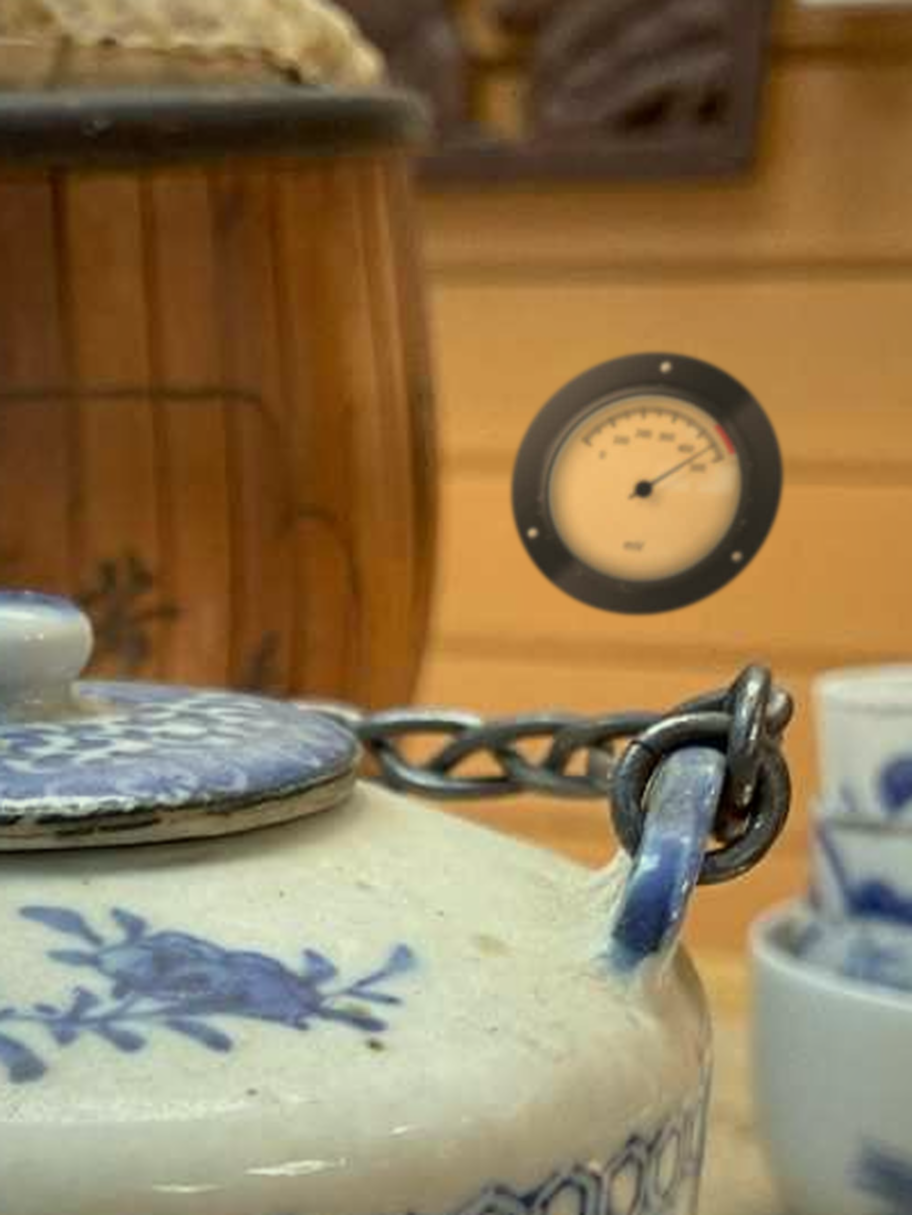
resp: 450,mV
